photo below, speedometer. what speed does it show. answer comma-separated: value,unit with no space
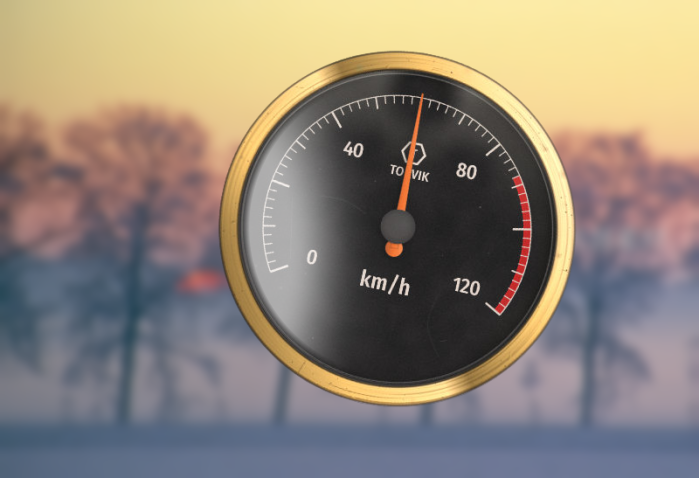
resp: 60,km/h
